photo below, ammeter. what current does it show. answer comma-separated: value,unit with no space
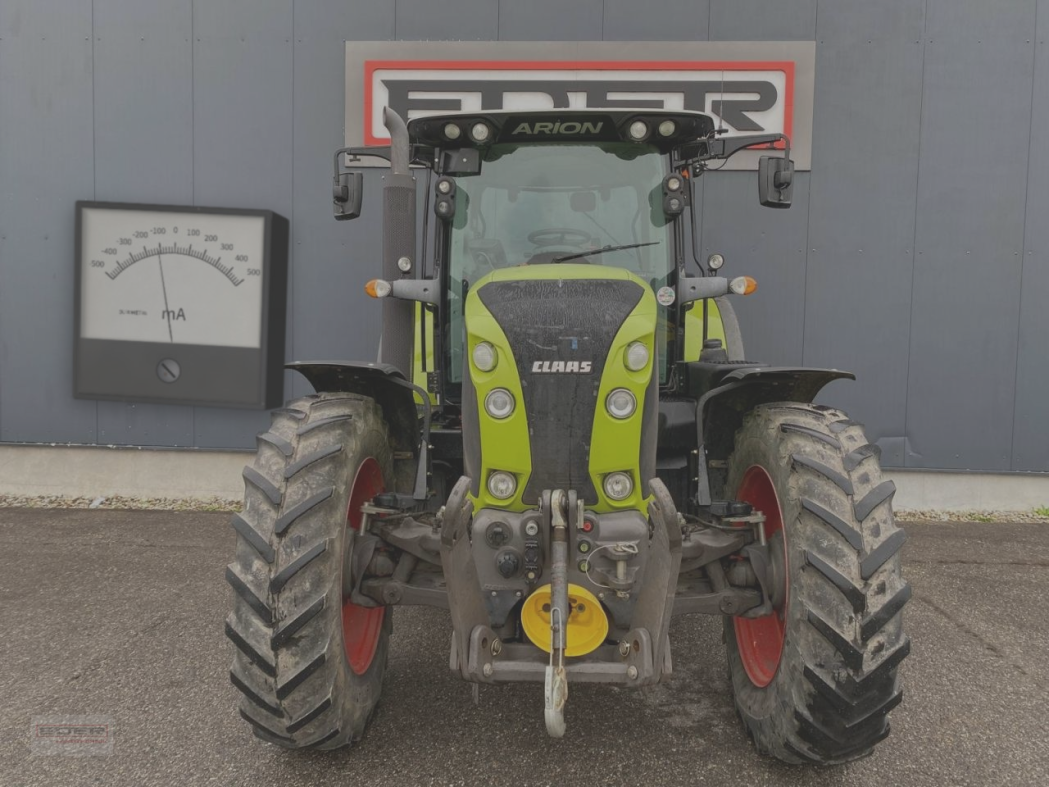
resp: -100,mA
